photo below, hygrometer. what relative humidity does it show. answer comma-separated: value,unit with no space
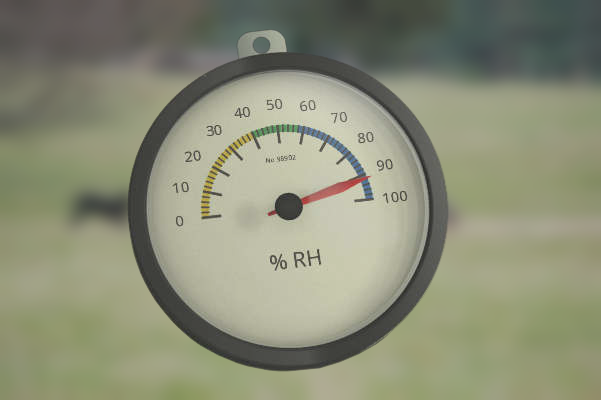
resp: 92,%
